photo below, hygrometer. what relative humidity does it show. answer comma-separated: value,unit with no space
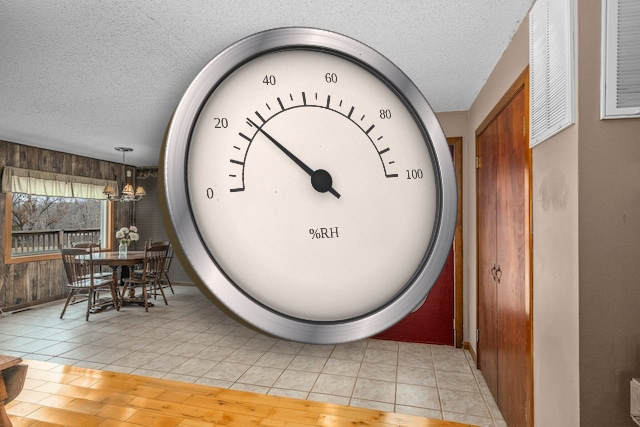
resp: 25,%
